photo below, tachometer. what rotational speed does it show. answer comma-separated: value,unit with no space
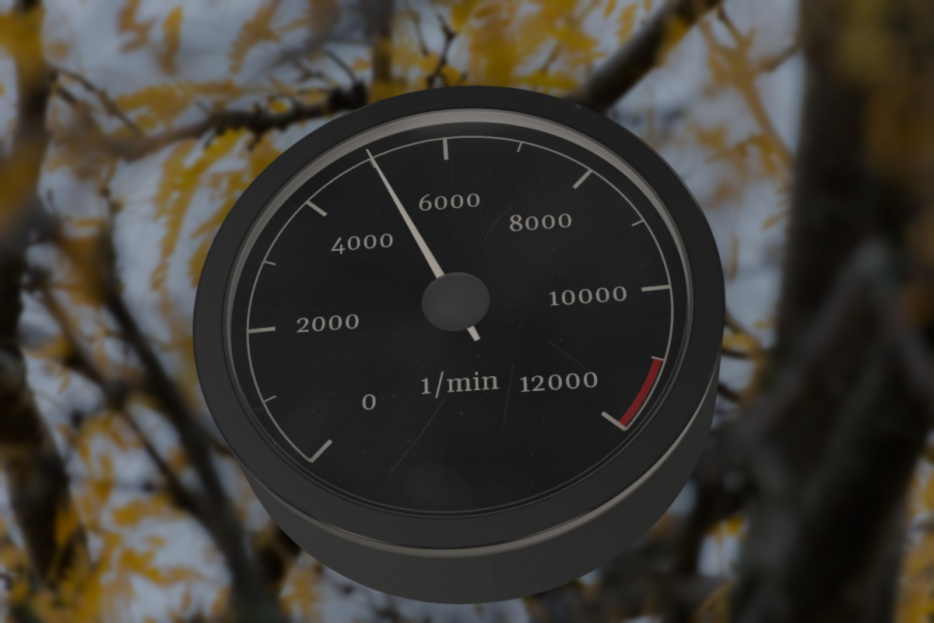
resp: 5000,rpm
